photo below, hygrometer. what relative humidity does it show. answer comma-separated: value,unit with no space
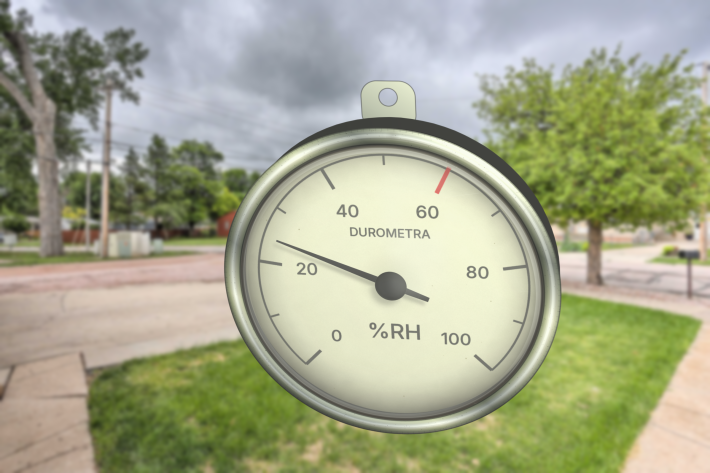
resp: 25,%
